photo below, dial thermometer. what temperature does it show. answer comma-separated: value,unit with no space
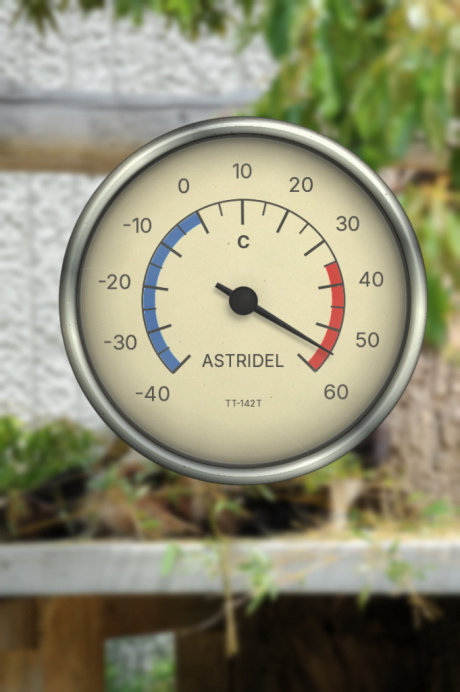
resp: 55,°C
